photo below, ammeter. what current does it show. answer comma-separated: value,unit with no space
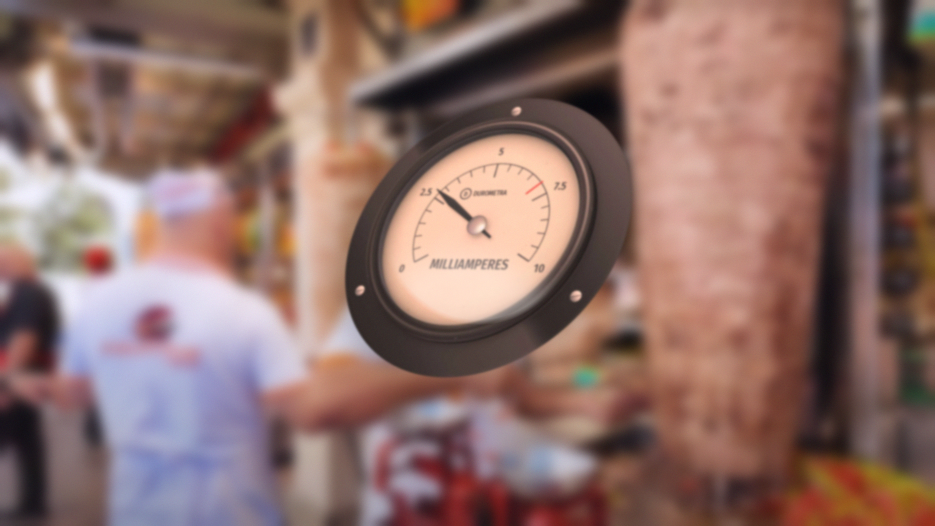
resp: 2.75,mA
